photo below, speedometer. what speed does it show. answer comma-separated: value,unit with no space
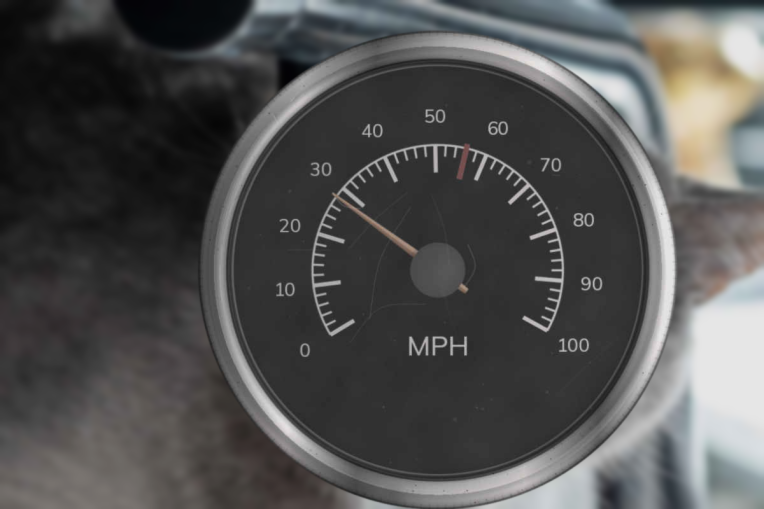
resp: 28,mph
